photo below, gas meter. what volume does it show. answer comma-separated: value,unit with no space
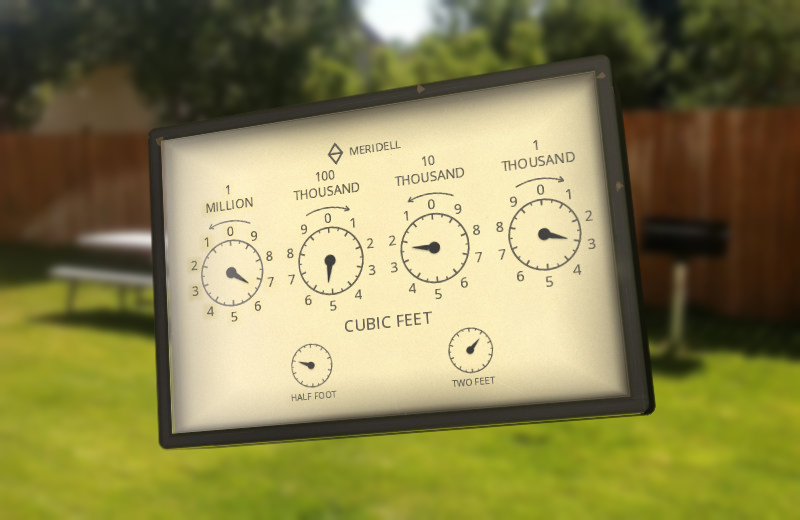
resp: 652300,ft³
